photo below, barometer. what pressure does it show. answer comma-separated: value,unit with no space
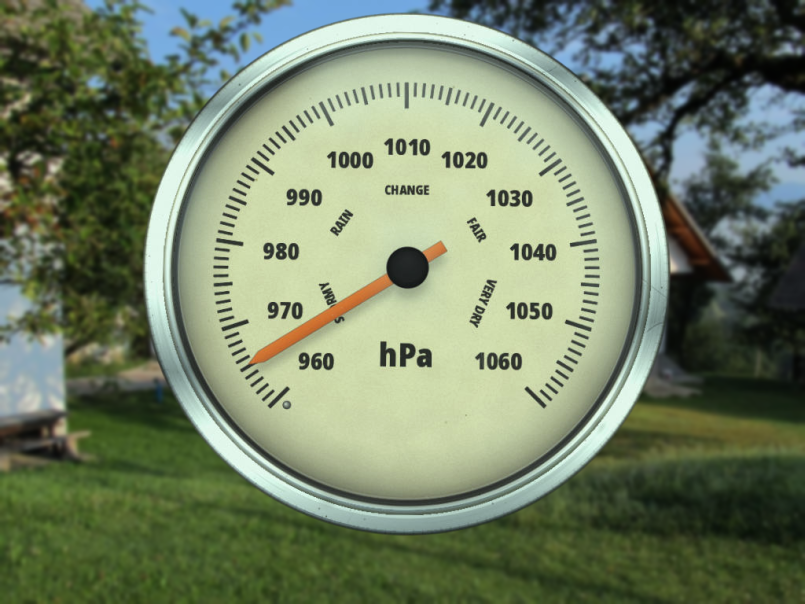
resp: 965,hPa
